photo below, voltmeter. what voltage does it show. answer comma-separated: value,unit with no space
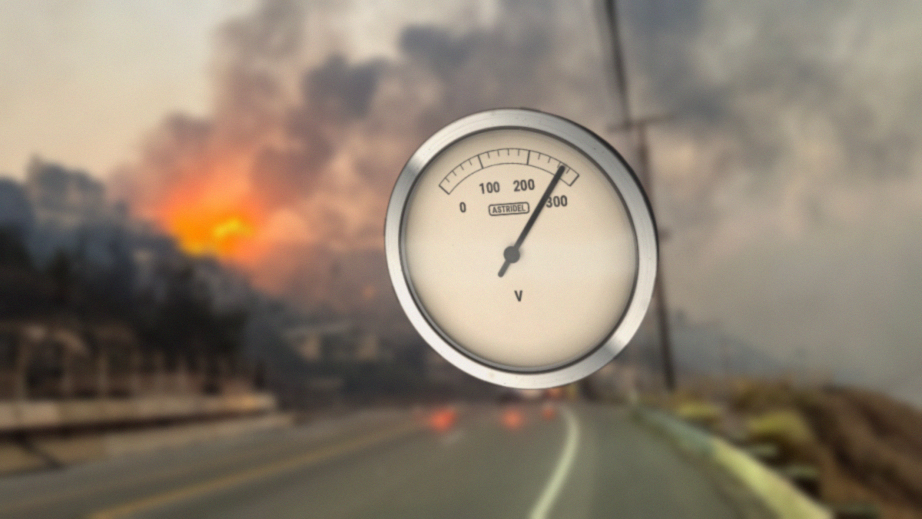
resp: 270,V
